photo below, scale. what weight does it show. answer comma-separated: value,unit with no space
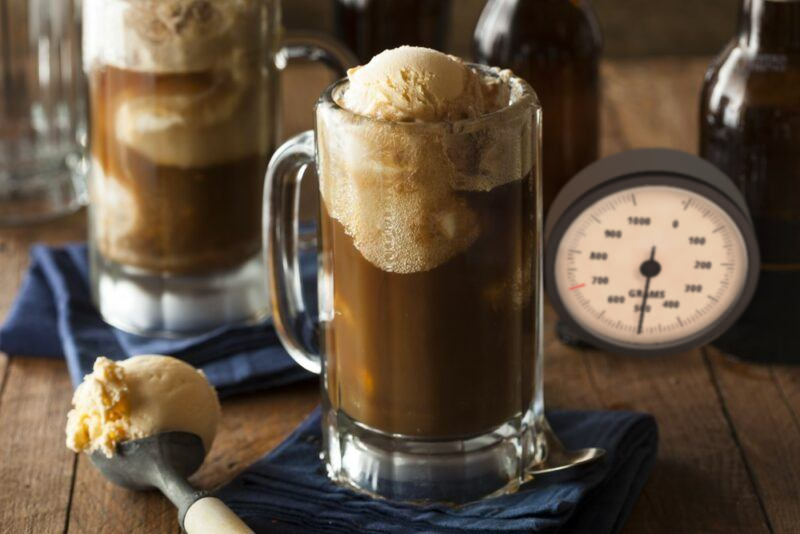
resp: 500,g
